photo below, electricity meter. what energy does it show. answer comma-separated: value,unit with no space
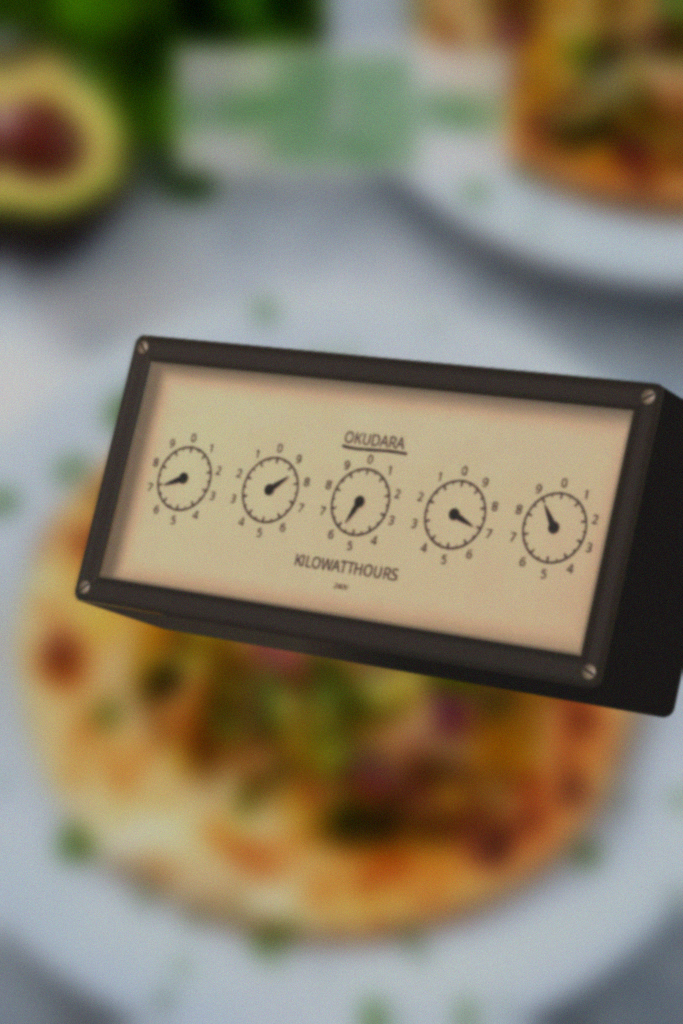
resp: 68569,kWh
